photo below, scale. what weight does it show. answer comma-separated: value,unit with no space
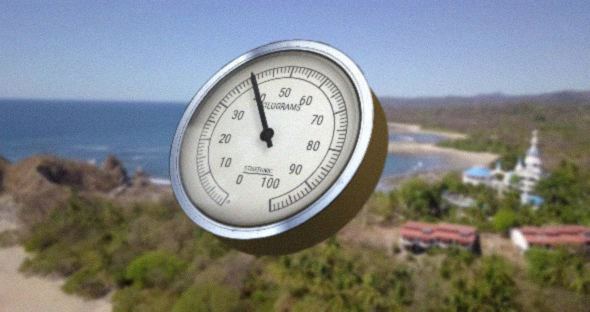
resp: 40,kg
